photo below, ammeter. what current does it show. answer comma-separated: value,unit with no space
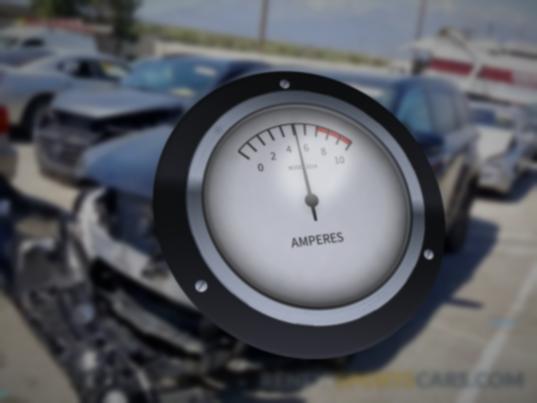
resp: 5,A
